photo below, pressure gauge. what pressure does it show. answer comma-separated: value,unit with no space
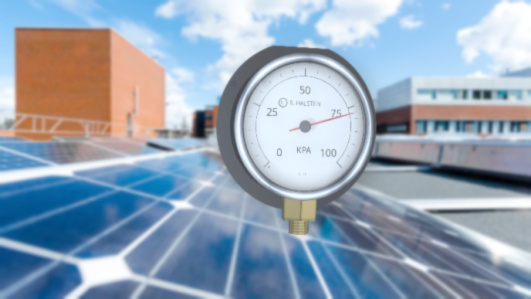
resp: 77.5,kPa
